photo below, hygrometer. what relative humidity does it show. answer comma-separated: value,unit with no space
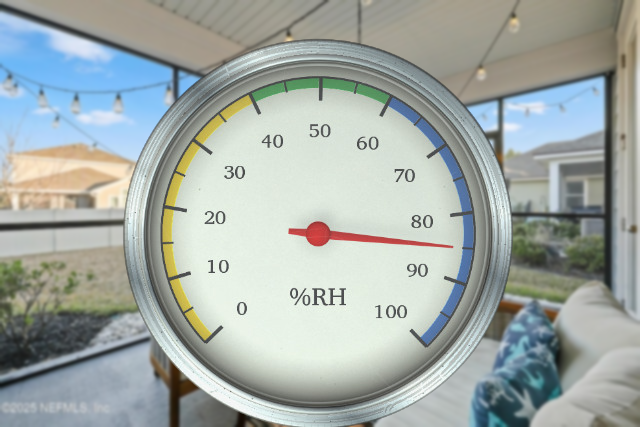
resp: 85,%
